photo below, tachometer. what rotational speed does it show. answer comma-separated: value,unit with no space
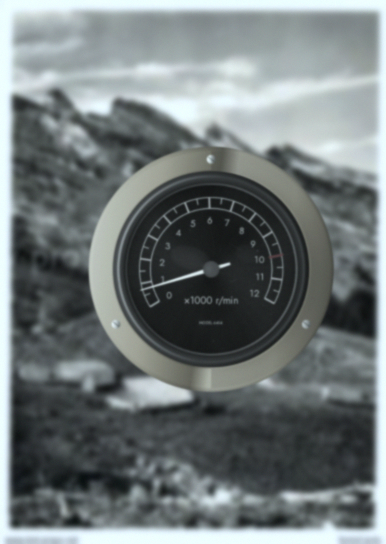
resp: 750,rpm
